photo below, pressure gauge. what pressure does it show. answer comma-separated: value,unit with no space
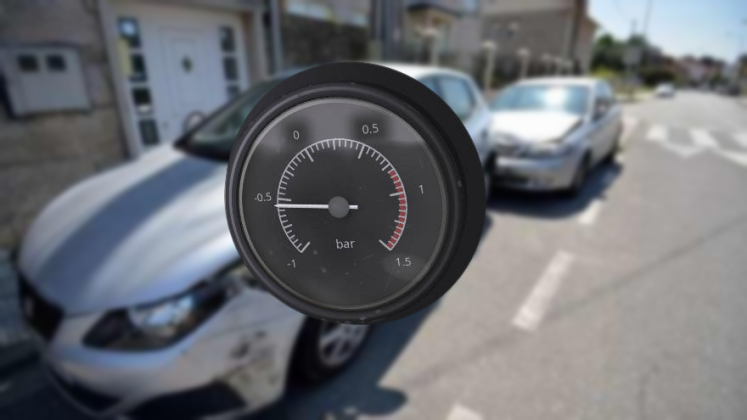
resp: -0.55,bar
